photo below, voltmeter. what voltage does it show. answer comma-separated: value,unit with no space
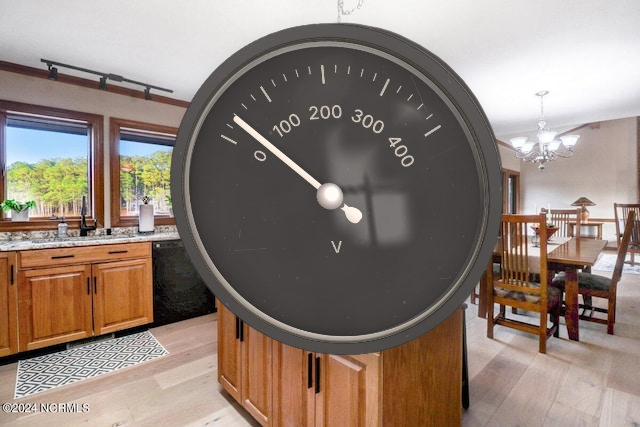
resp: 40,V
